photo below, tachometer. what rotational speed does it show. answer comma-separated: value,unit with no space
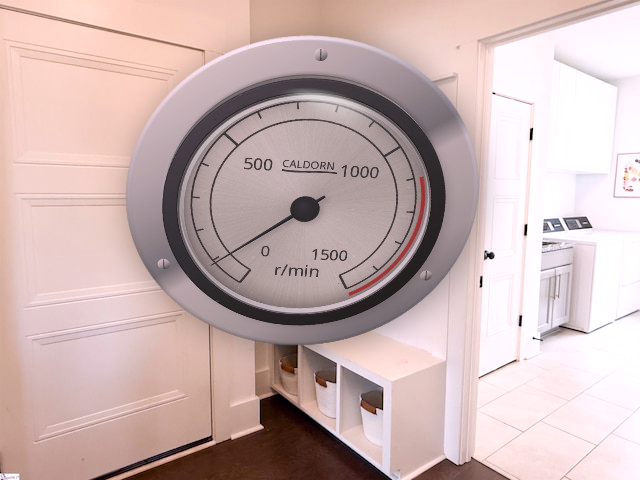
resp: 100,rpm
